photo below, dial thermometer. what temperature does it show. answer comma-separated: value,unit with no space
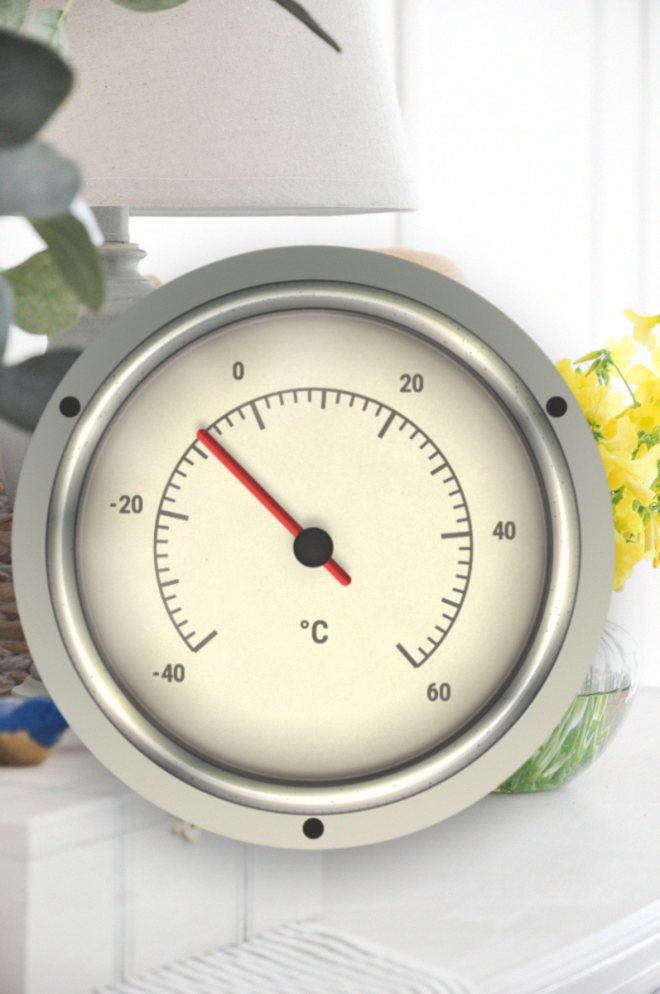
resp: -8,°C
